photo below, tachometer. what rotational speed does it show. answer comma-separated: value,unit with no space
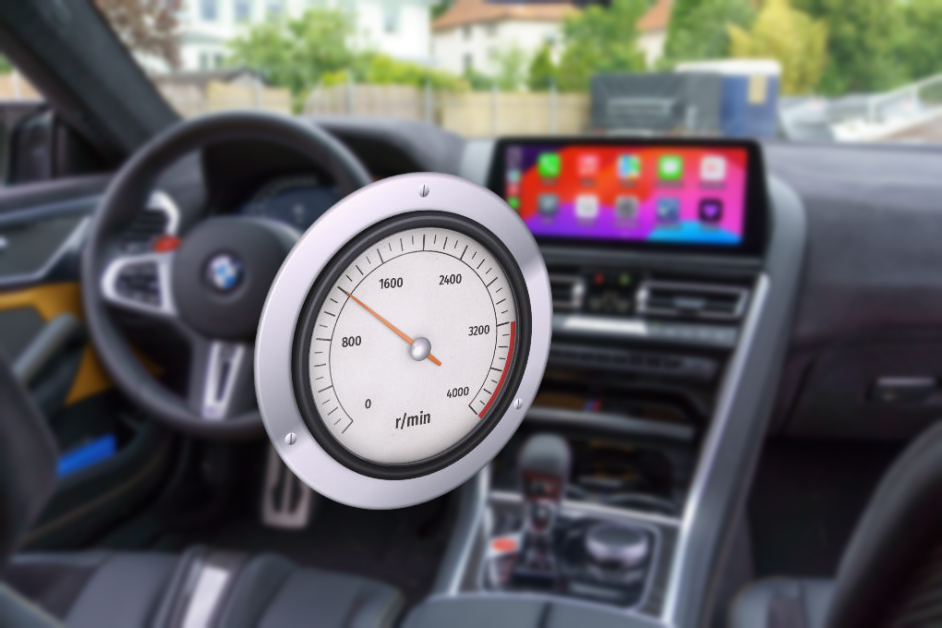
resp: 1200,rpm
